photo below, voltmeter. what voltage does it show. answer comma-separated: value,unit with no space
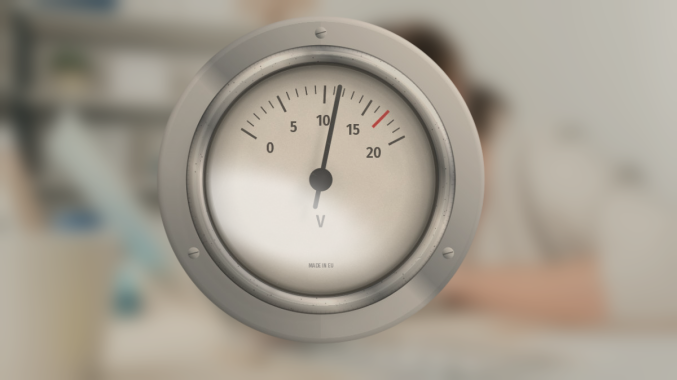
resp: 11.5,V
